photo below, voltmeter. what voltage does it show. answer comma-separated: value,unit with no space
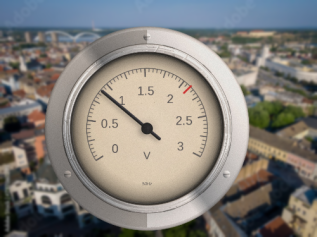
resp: 0.9,V
